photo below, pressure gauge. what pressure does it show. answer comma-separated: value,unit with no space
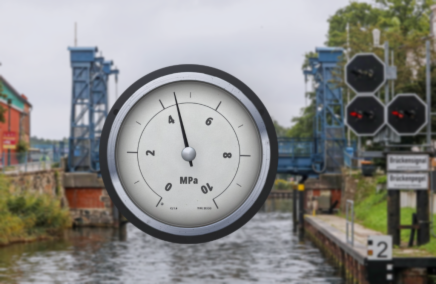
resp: 4.5,MPa
